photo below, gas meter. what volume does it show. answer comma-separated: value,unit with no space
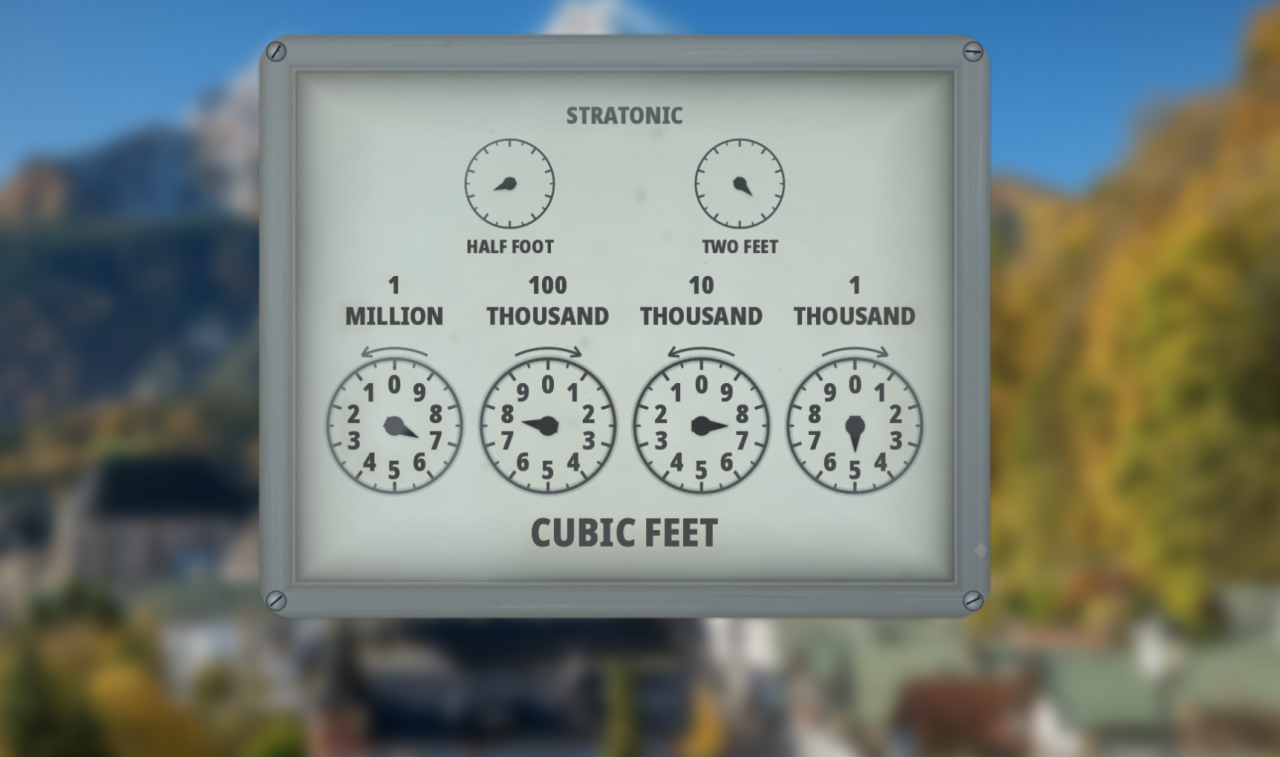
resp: 677500,ft³
